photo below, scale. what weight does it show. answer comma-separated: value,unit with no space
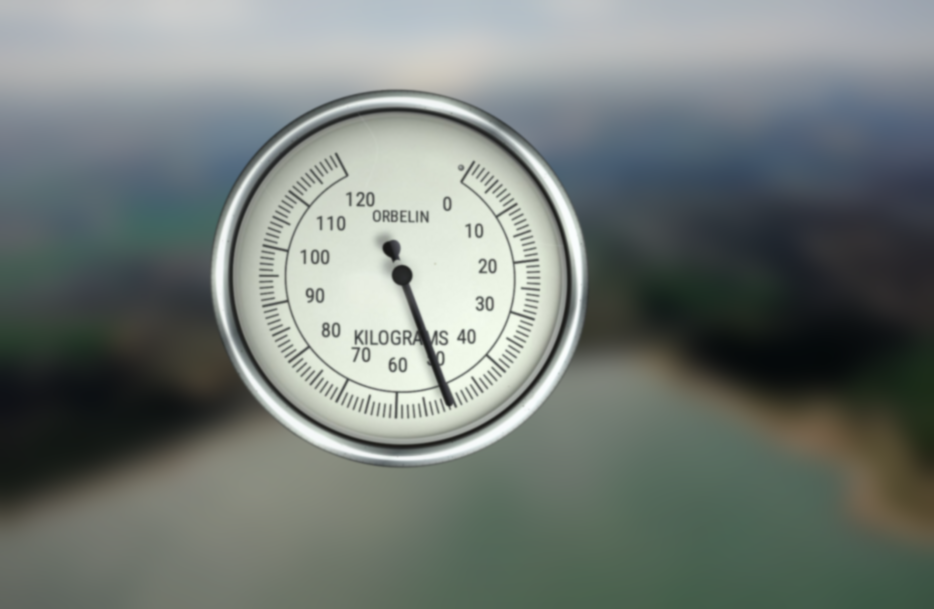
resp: 51,kg
